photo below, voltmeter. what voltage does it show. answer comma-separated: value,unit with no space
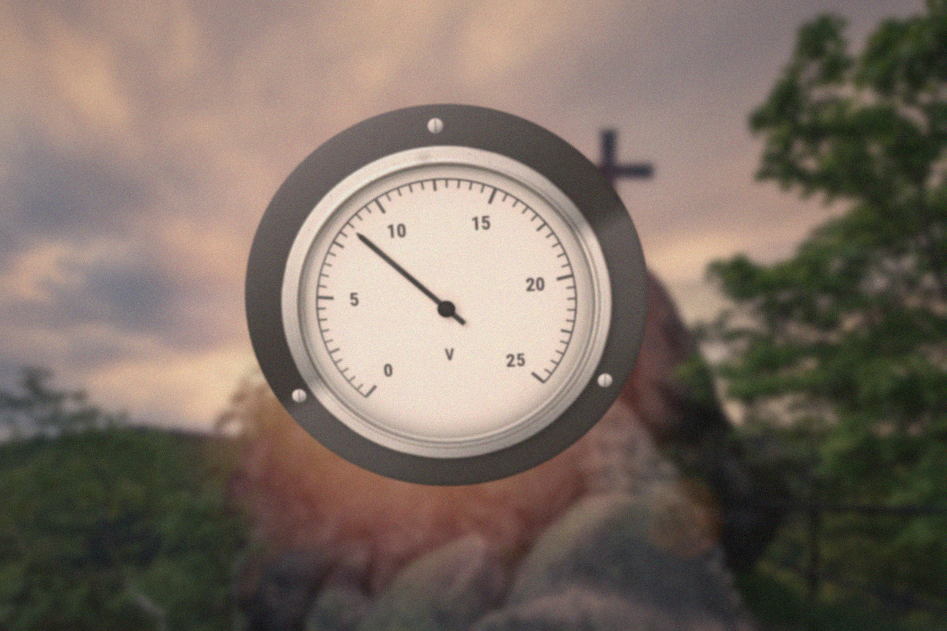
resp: 8.5,V
